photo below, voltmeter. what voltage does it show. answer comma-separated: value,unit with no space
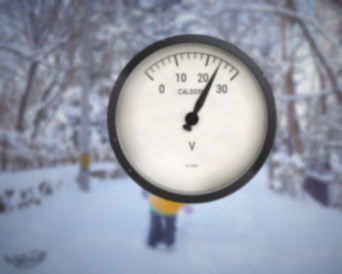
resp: 24,V
